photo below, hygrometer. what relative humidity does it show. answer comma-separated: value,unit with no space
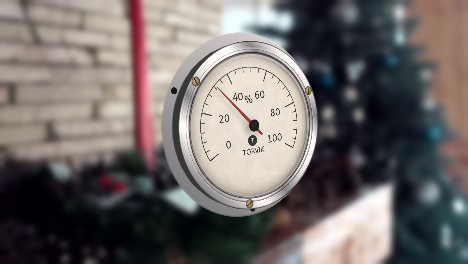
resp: 32,%
